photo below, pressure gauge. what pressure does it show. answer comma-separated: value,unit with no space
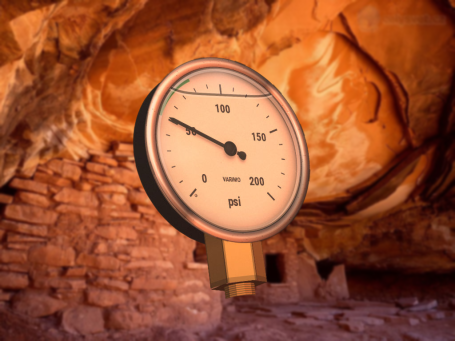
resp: 50,psi
